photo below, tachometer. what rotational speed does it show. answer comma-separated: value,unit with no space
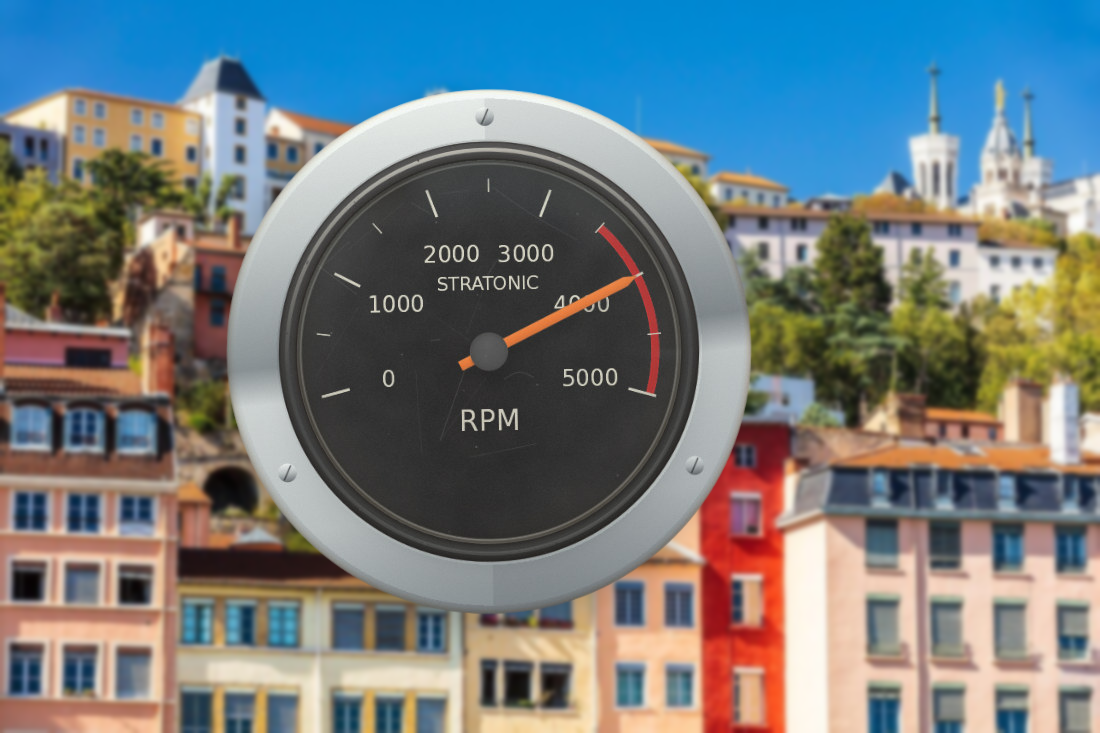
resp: 4000,rpm
